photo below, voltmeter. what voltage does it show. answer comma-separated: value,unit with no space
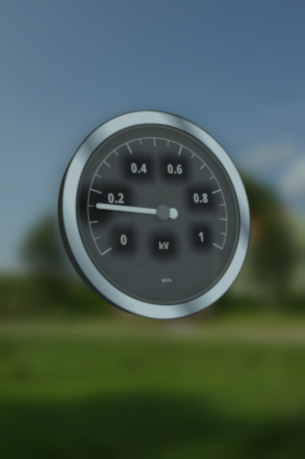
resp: 0.15,kV
